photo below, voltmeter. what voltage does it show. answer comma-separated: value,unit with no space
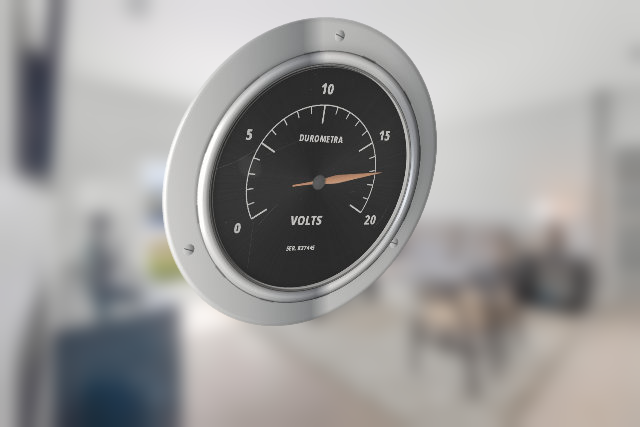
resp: 17,V
